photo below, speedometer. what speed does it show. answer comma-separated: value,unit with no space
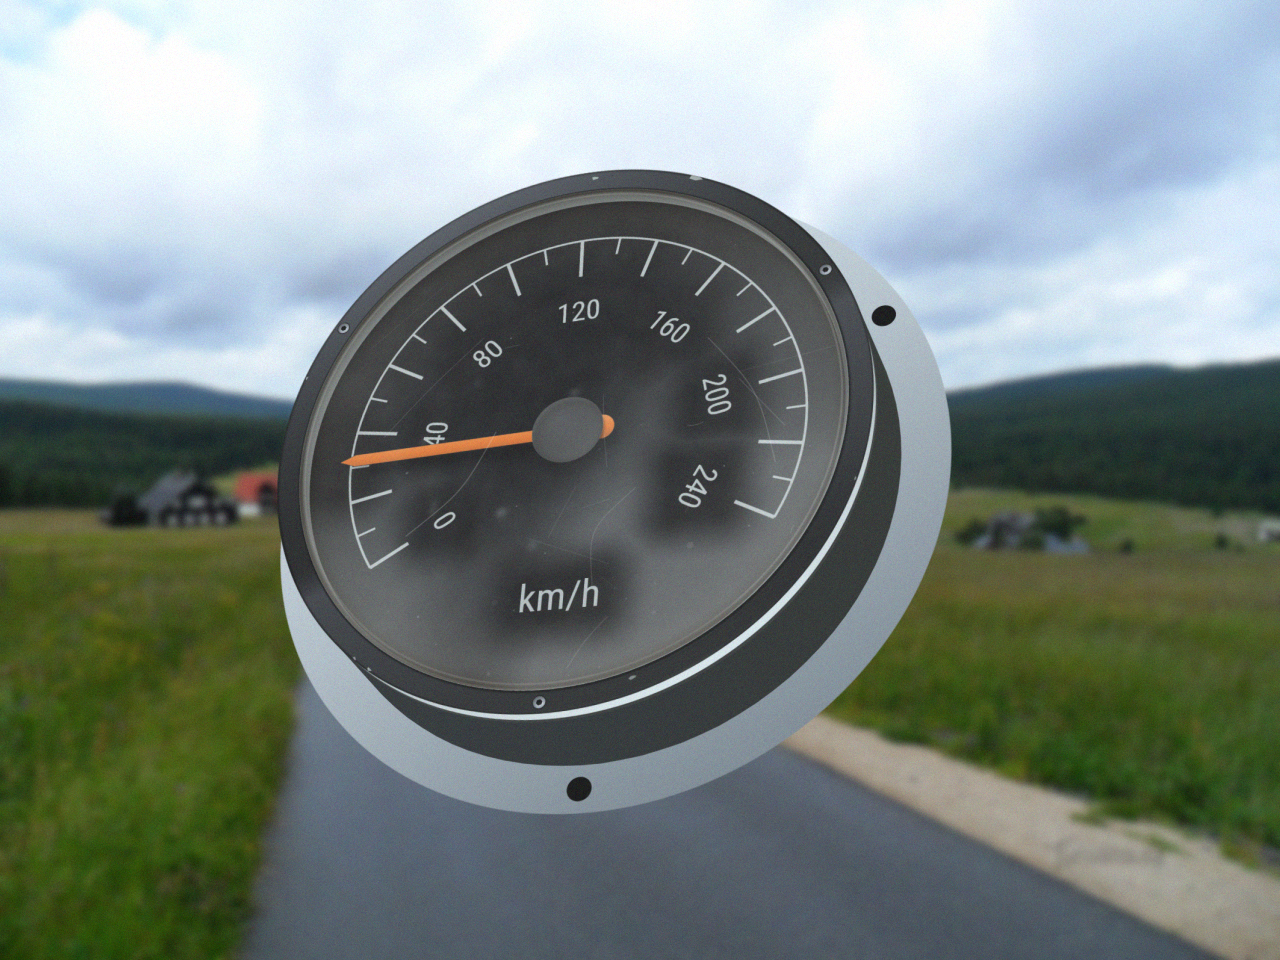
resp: 30,km/h
